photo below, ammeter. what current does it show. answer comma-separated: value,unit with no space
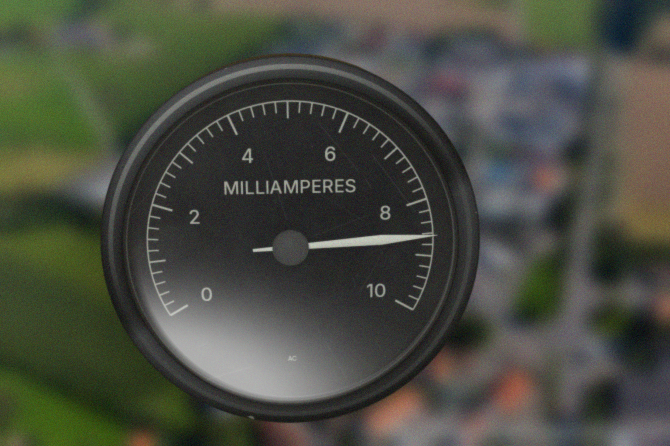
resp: 8.6,mA
